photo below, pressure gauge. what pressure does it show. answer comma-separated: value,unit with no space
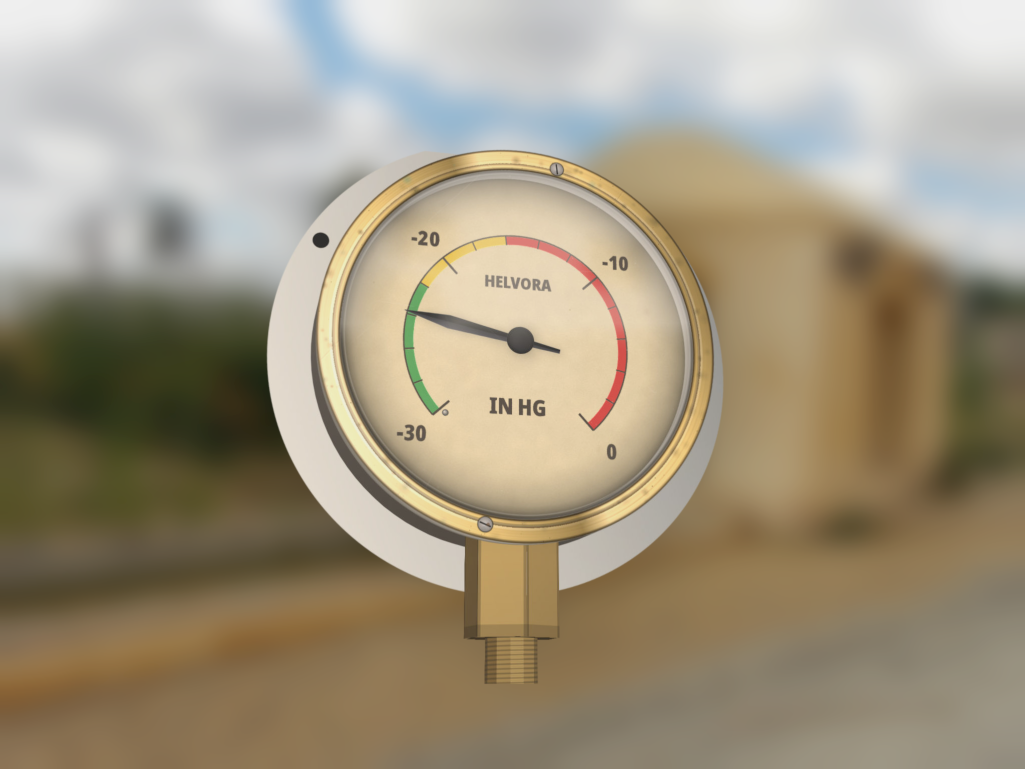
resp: -24,inHg
